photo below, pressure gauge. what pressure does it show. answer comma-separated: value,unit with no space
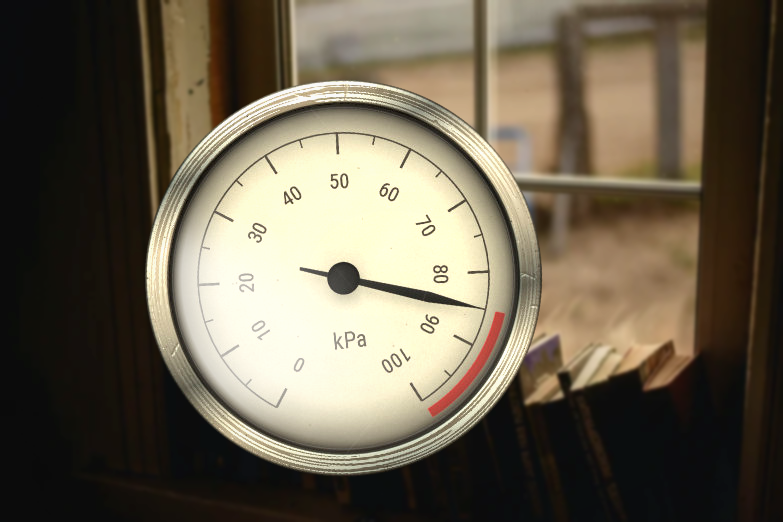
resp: 85,kPa
